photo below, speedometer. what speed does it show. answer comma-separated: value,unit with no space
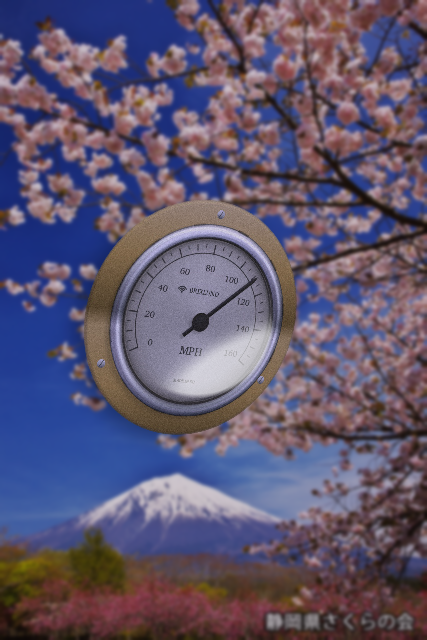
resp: 110,mph
